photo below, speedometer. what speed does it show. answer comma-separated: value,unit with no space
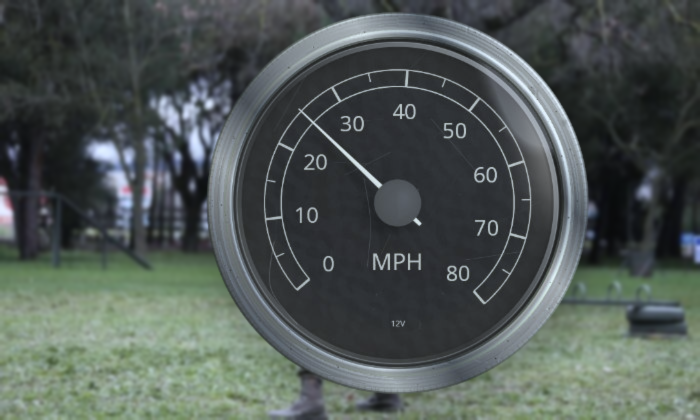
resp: 25,mph
